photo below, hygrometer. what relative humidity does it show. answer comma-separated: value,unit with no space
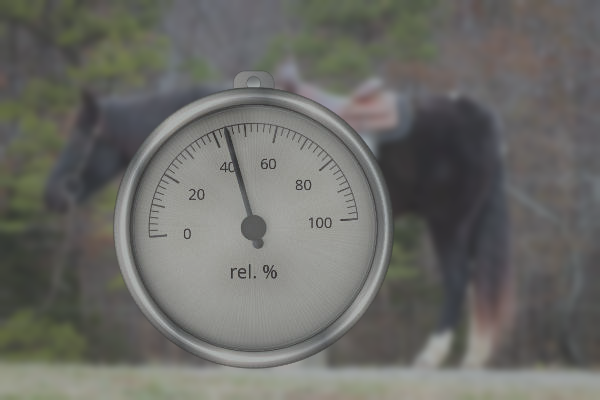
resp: 44,%
